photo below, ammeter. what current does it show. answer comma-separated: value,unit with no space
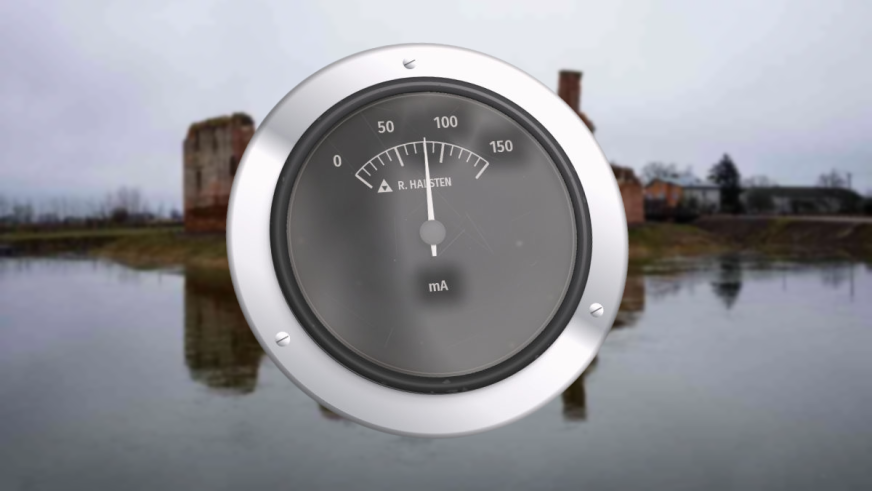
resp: 80,mA
